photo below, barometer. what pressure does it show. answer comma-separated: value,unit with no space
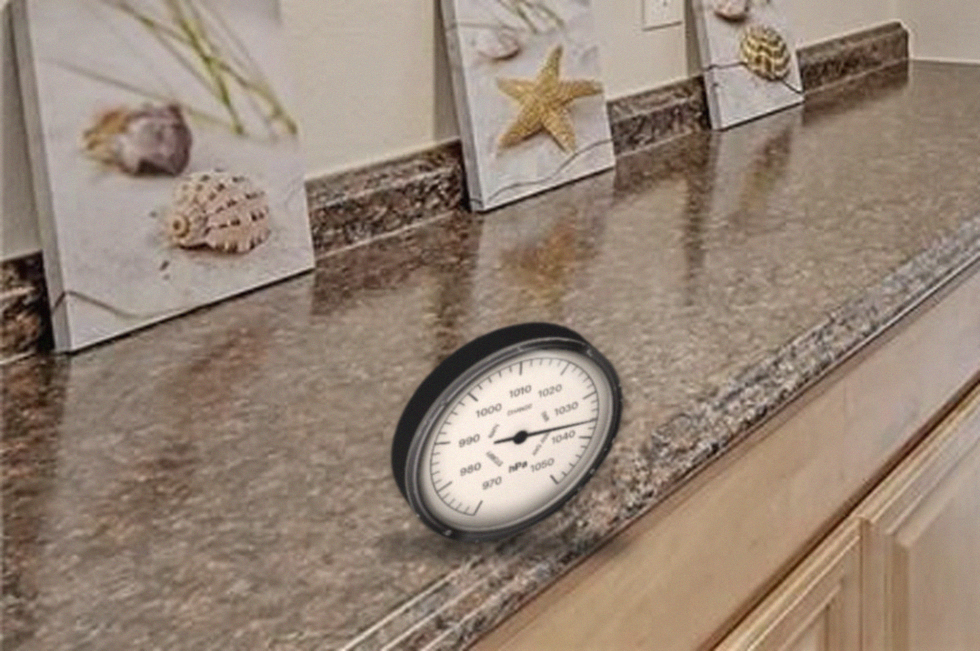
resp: 1036,hPa
